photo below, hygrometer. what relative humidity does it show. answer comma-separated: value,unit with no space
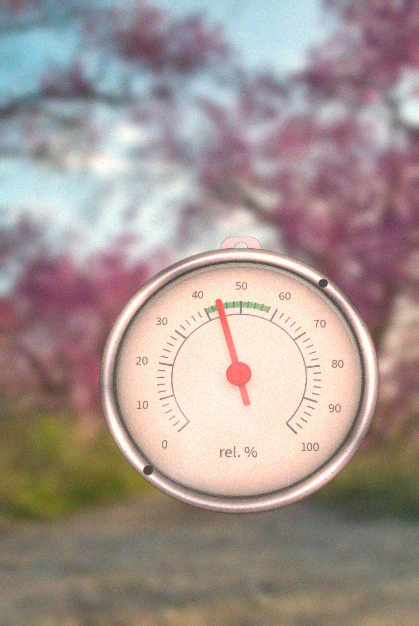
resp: 44,%
